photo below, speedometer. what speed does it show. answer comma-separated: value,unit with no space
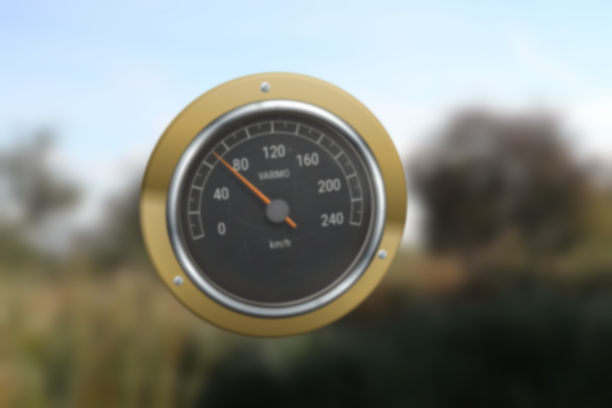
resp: 70,km/h
